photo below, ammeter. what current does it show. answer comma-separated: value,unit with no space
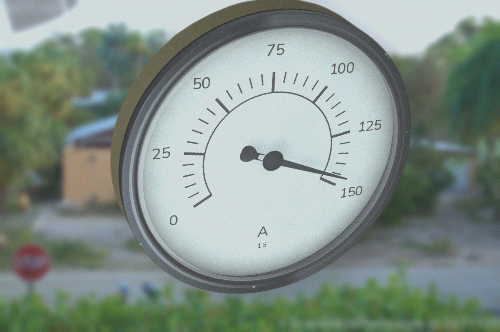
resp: 145,A
